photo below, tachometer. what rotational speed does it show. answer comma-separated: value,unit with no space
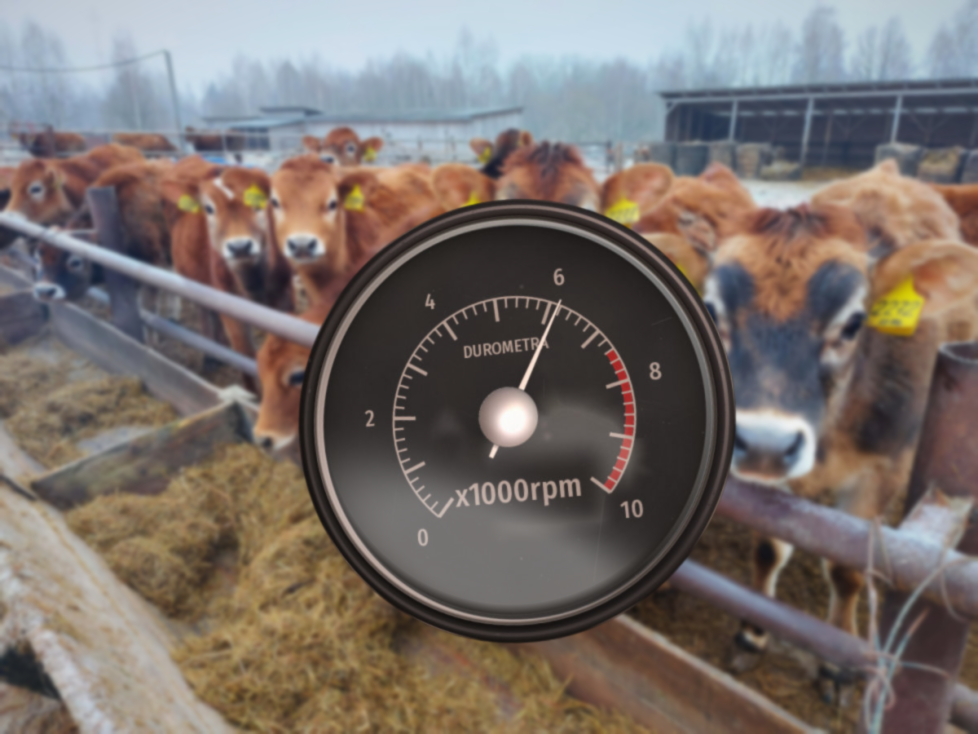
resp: 6200,rpm
